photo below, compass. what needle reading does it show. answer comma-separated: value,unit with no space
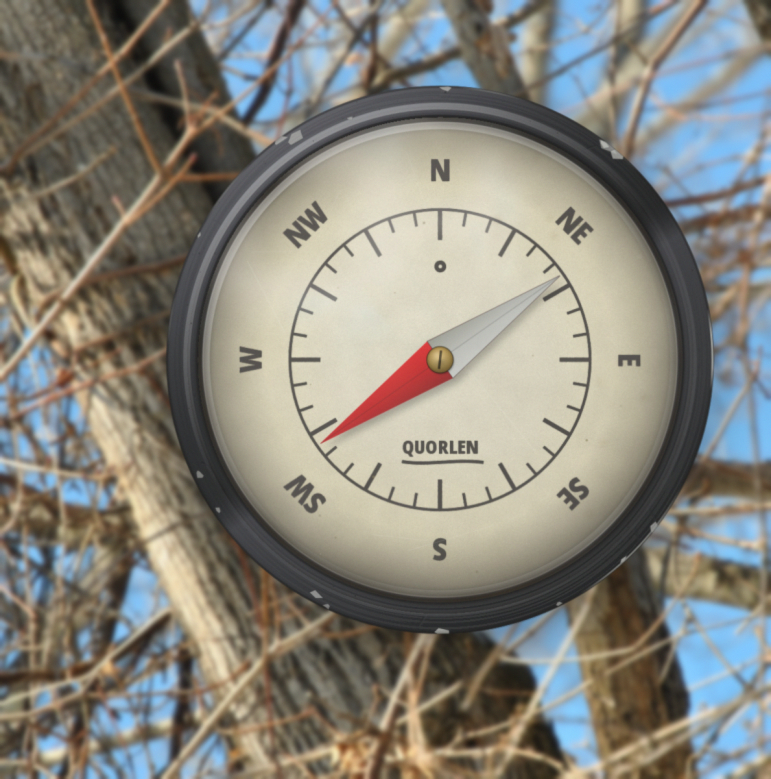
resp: 235,°
